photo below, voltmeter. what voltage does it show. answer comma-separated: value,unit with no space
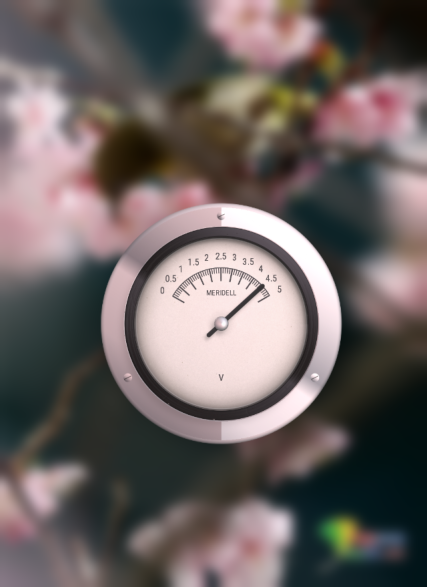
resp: 4.5,V
